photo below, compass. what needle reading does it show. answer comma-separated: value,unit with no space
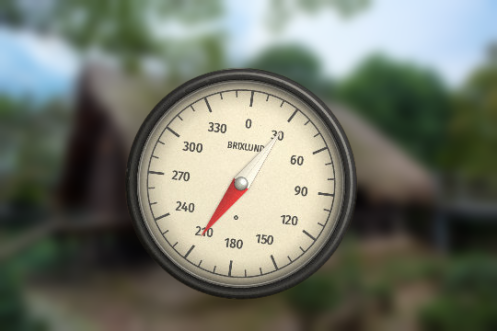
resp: 210,°
